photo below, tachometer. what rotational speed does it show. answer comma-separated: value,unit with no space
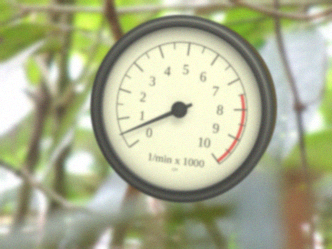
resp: 500,rpm
